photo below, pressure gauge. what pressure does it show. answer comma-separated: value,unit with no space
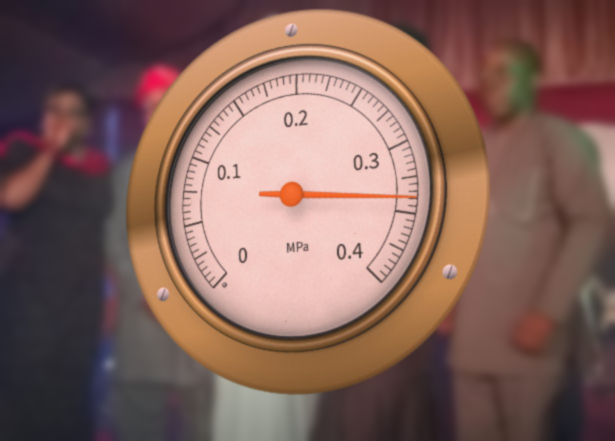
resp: 0.34,MPa
